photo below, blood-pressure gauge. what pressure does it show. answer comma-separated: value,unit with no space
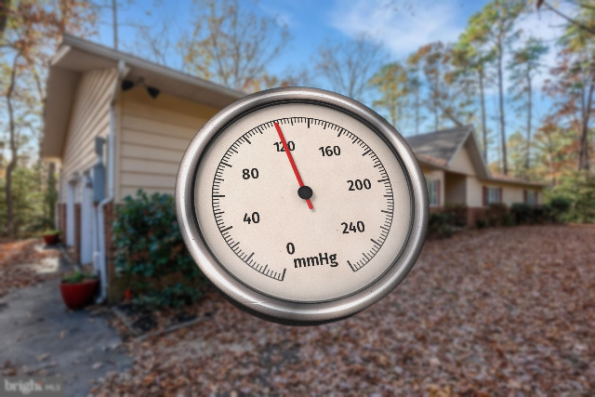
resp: 120,mmHg
